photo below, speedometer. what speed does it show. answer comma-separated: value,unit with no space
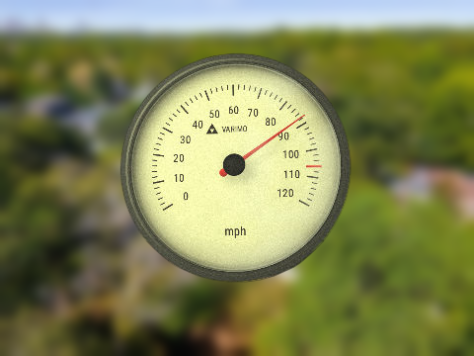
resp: 88,mph
